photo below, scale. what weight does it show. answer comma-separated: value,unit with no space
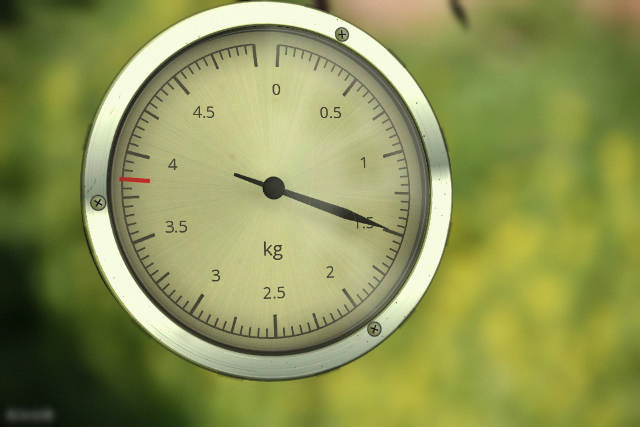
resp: 1.5,kg
